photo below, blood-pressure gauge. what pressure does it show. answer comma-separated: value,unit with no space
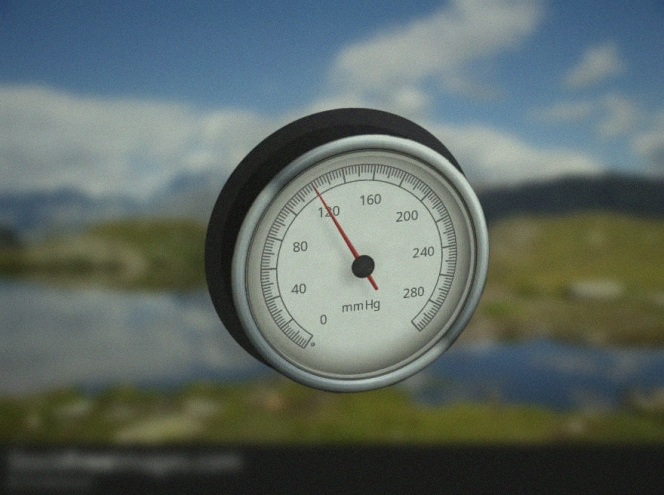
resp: 120,mmHg
